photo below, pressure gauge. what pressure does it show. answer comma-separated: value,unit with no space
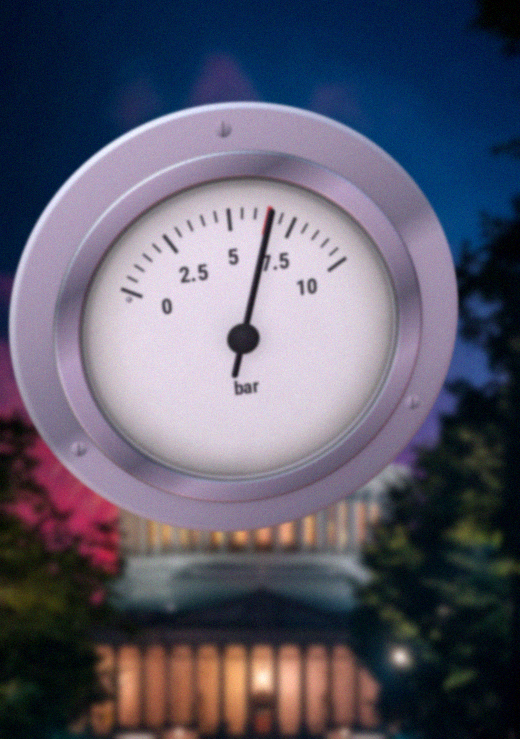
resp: 6.5,bar
